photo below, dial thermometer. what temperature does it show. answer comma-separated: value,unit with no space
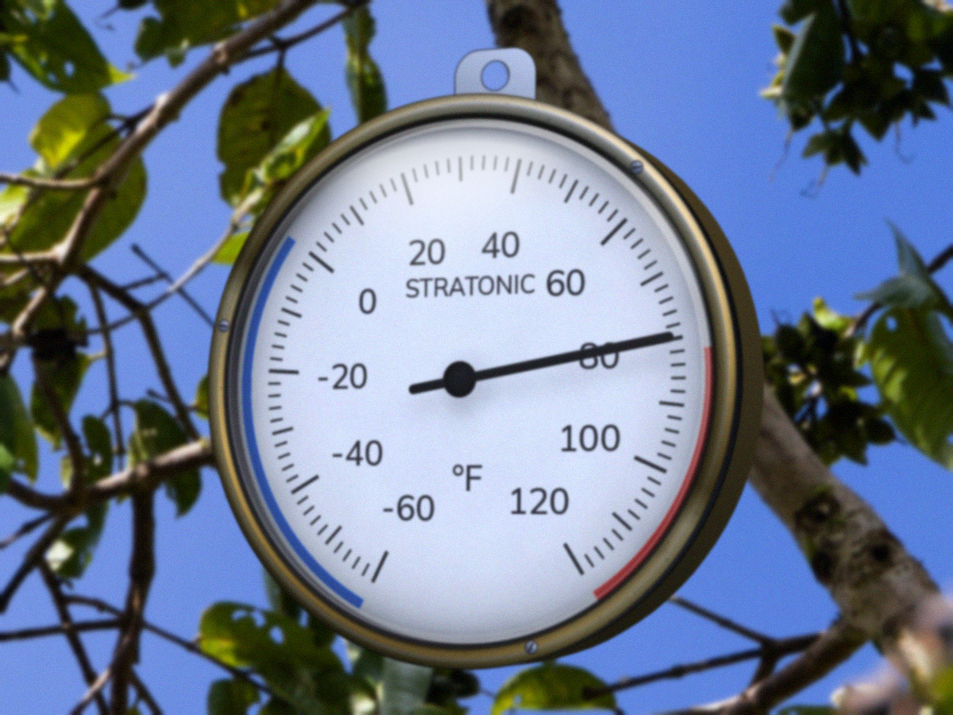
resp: 80,°F
